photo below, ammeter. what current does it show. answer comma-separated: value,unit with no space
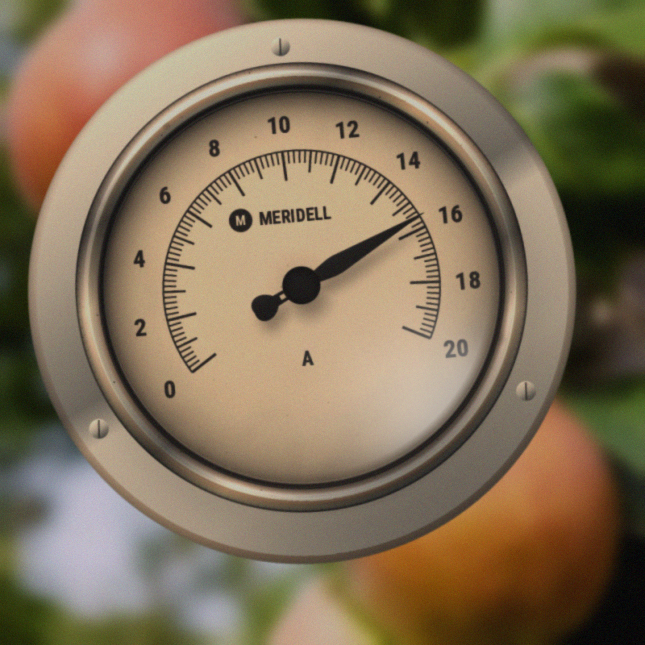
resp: 15.6,A
